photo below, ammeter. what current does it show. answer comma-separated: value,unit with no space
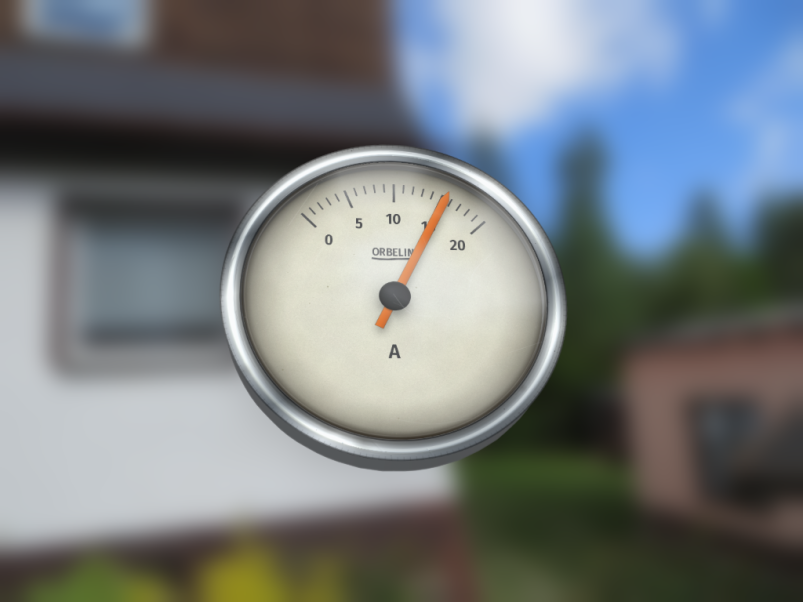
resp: 15.5,A
